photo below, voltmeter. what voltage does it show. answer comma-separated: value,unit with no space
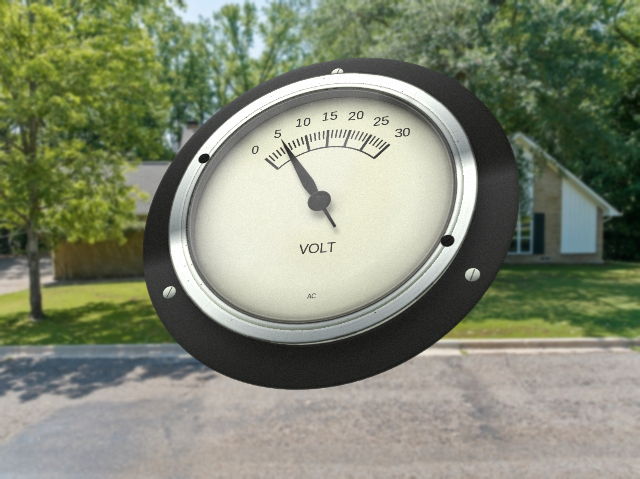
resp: 5,V
